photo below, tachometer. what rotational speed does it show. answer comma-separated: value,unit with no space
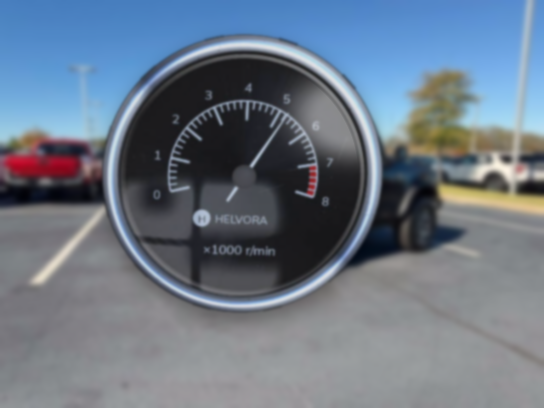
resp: 5200,rpm
